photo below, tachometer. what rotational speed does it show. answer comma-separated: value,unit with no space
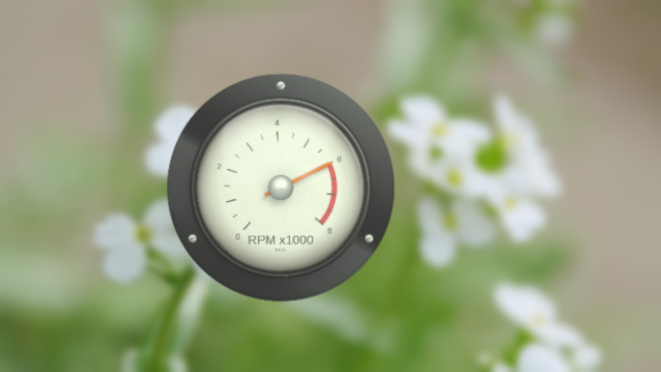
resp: 6000,rpm
